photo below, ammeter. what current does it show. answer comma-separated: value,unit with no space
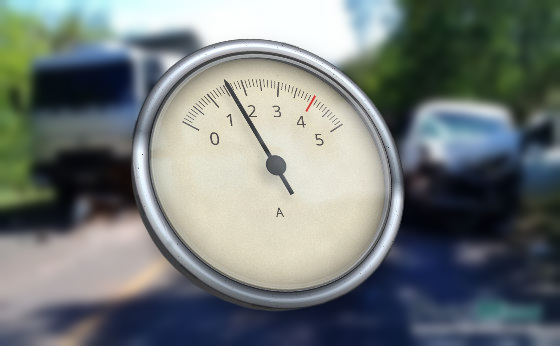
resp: 1.5,A
